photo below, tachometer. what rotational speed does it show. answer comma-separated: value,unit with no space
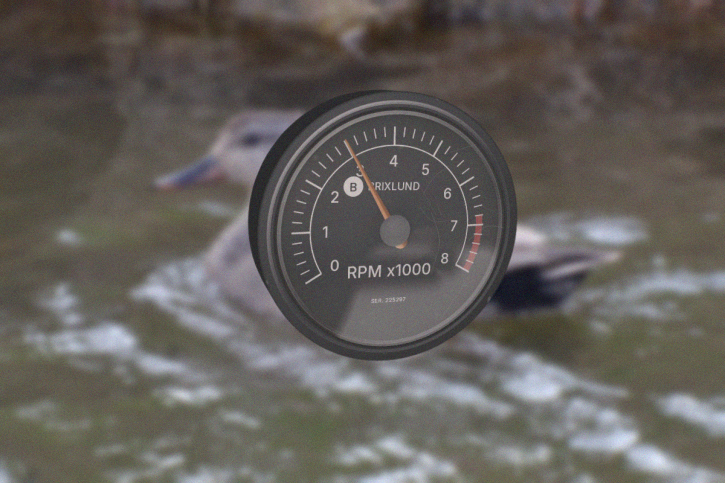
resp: 3000,rpm
